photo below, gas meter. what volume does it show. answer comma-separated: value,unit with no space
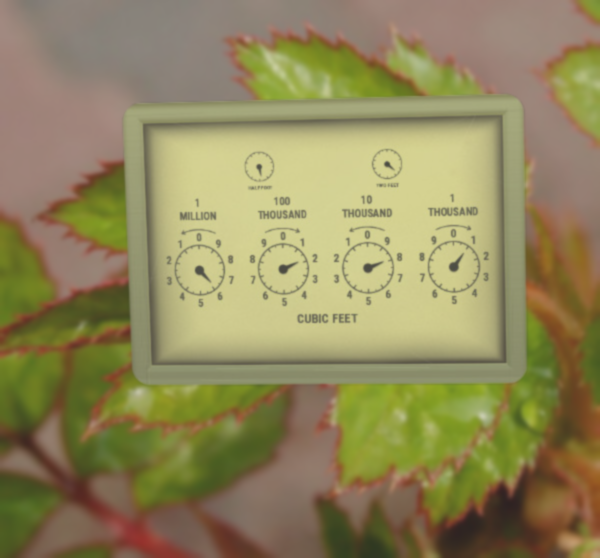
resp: 618100,ft³
